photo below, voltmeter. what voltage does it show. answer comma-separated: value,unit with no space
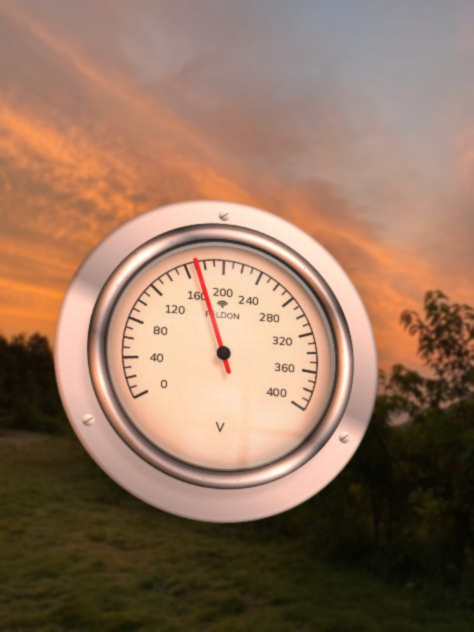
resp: 170,V
